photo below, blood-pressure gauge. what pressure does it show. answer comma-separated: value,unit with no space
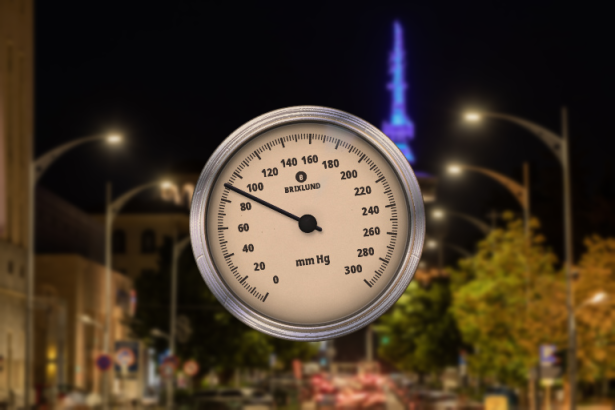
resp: 90,mmHg
